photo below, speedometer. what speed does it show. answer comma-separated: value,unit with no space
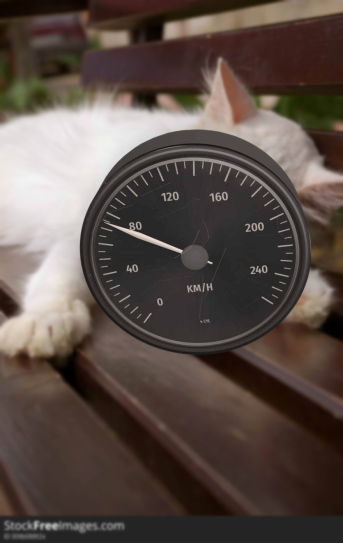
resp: 75,km/h
